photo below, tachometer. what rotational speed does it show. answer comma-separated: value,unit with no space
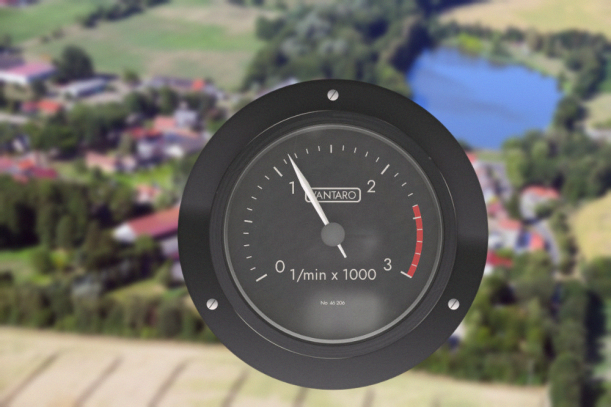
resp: 1150,rpm
